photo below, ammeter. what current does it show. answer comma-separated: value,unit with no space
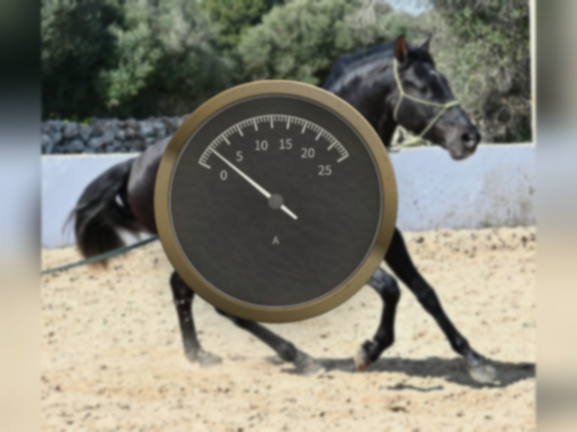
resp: 2.5,A
